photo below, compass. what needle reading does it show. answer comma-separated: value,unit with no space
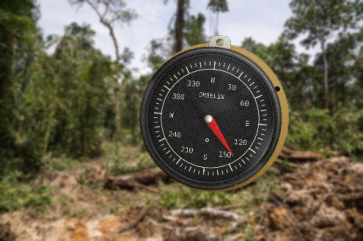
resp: 140,°
